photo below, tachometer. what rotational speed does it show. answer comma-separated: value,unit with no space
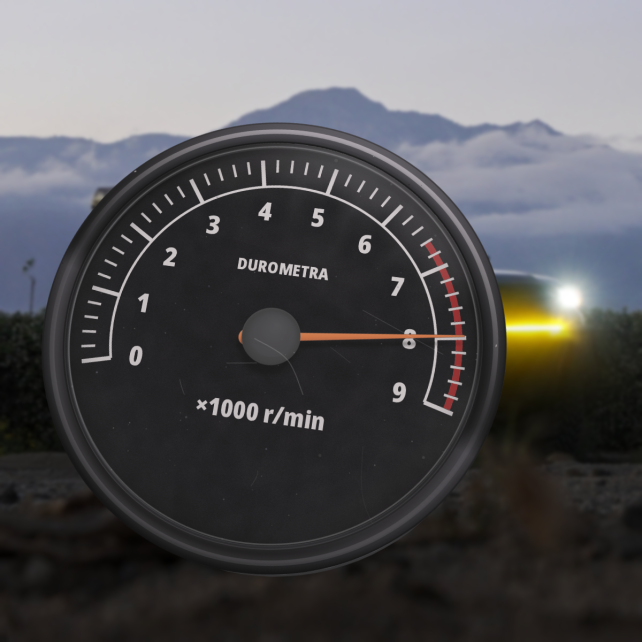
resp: 8000,rpm
